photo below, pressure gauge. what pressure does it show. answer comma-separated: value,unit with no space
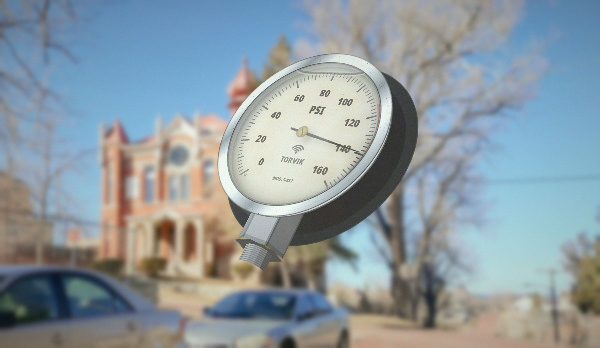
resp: 140,psi
